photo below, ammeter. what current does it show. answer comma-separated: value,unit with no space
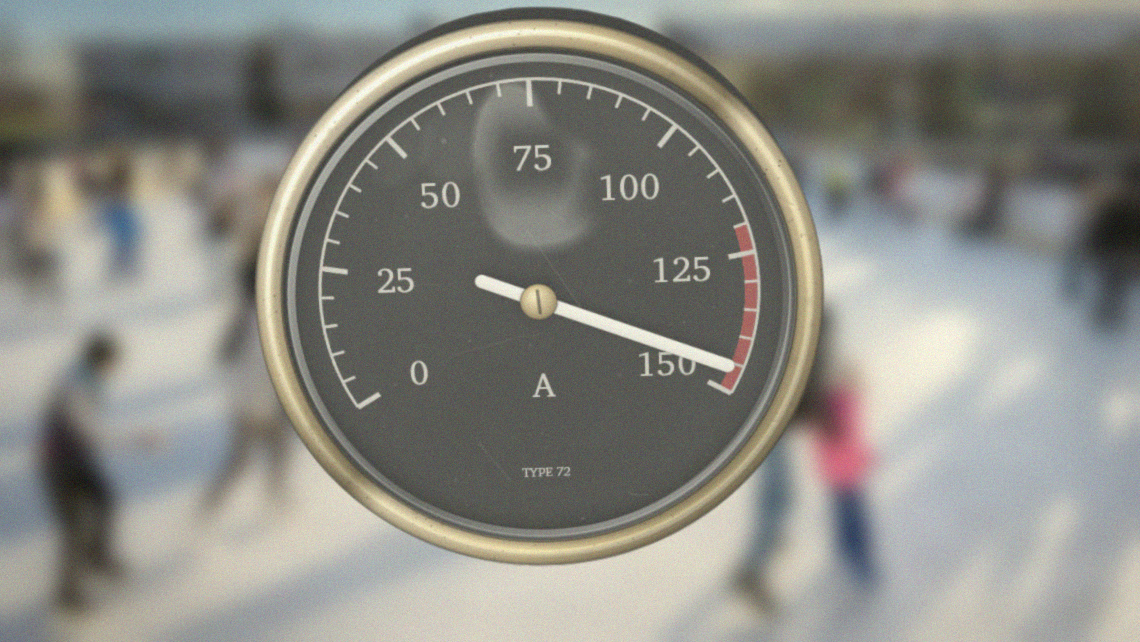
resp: 145,A
